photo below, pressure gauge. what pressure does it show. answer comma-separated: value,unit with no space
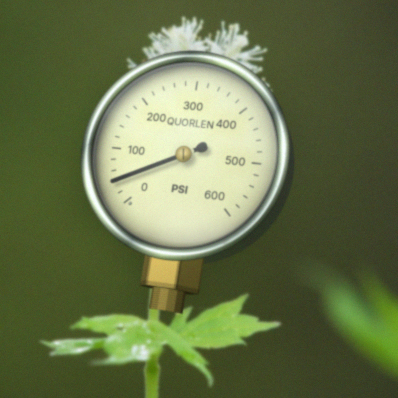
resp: 40,psi
